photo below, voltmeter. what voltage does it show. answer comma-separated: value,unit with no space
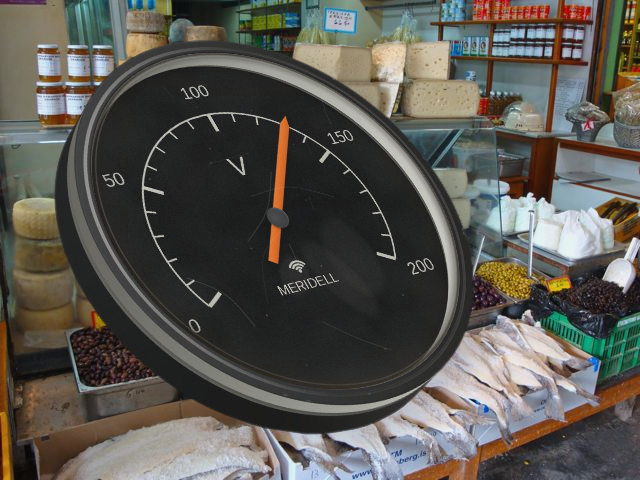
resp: 130,V
